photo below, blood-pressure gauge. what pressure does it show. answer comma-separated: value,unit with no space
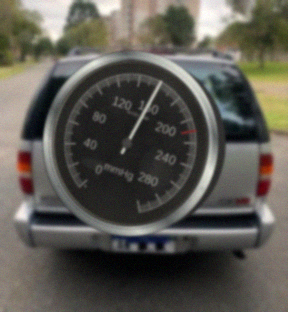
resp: 160,mmHg
